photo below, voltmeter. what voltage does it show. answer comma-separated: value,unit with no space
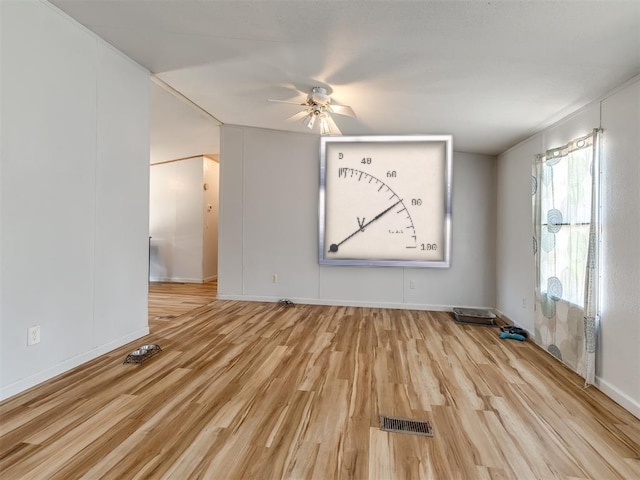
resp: 75,V
